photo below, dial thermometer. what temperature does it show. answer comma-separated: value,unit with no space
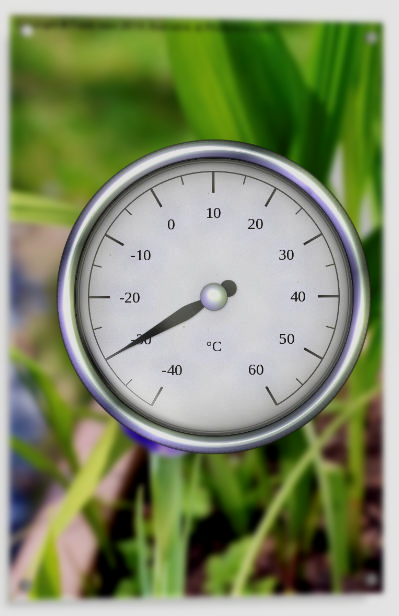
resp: -30,°C
